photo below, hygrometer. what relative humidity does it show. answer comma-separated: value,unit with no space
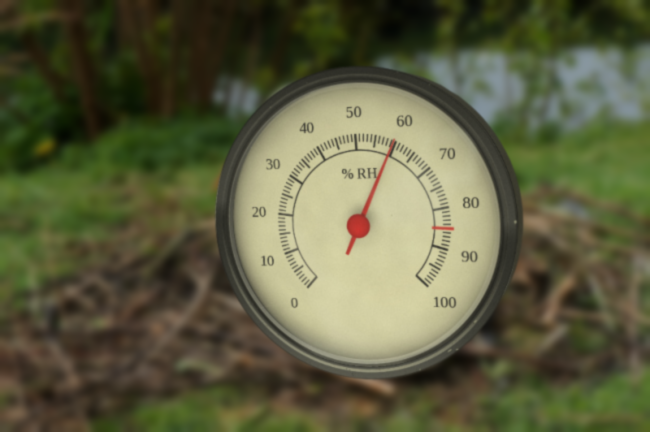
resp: 60,%
